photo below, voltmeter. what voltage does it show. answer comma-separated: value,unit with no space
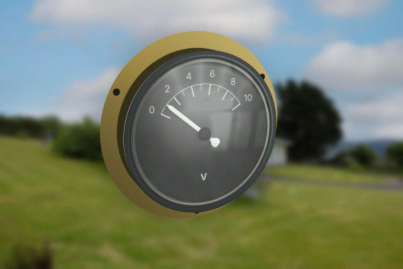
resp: 1,V
